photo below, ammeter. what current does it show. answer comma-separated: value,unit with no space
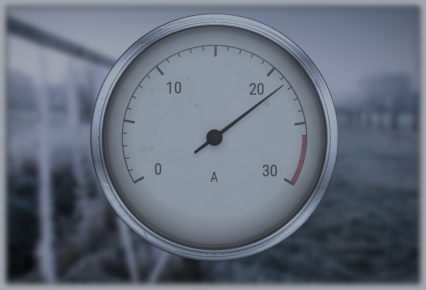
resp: 21.5,A
